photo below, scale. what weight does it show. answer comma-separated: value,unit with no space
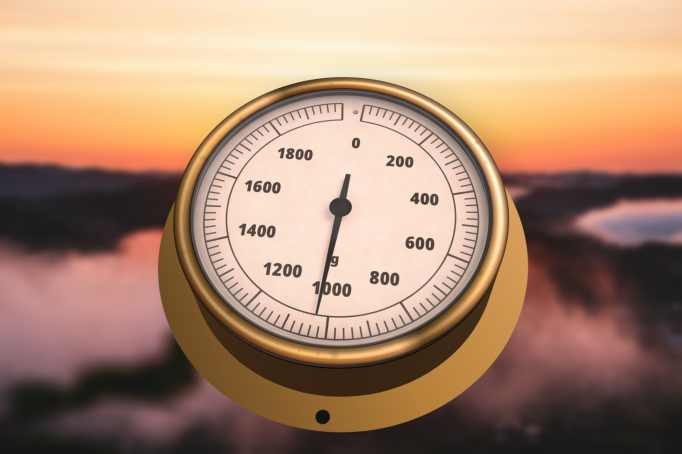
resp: 1030,g
